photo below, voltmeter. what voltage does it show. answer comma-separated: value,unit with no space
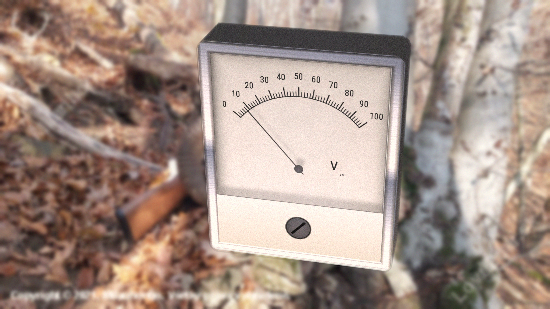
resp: 10,V
